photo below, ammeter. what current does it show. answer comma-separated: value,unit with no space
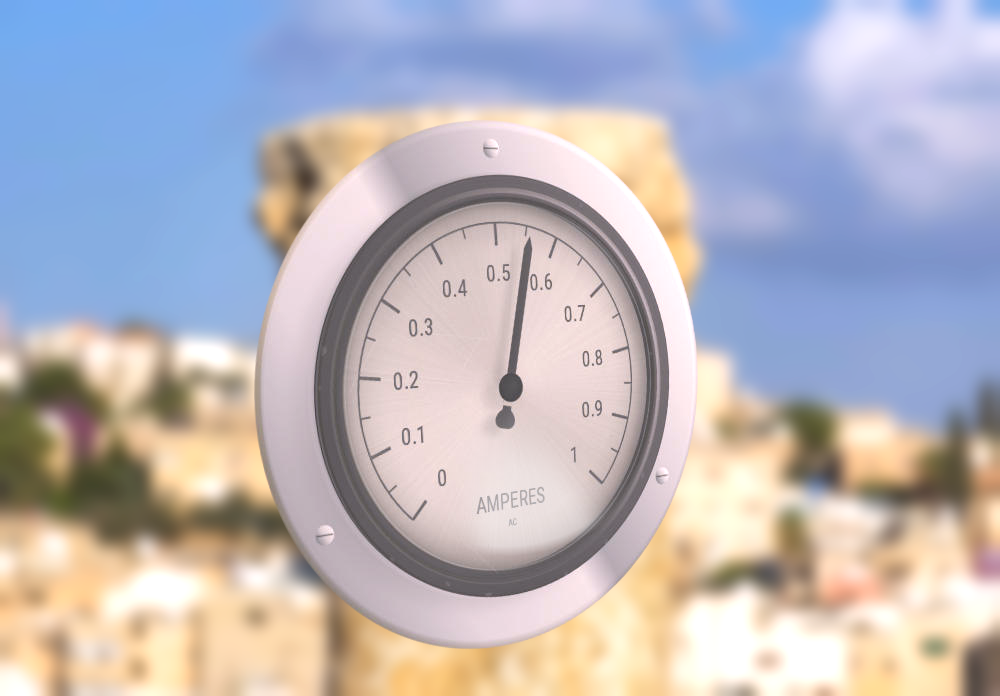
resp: 0.55,A
